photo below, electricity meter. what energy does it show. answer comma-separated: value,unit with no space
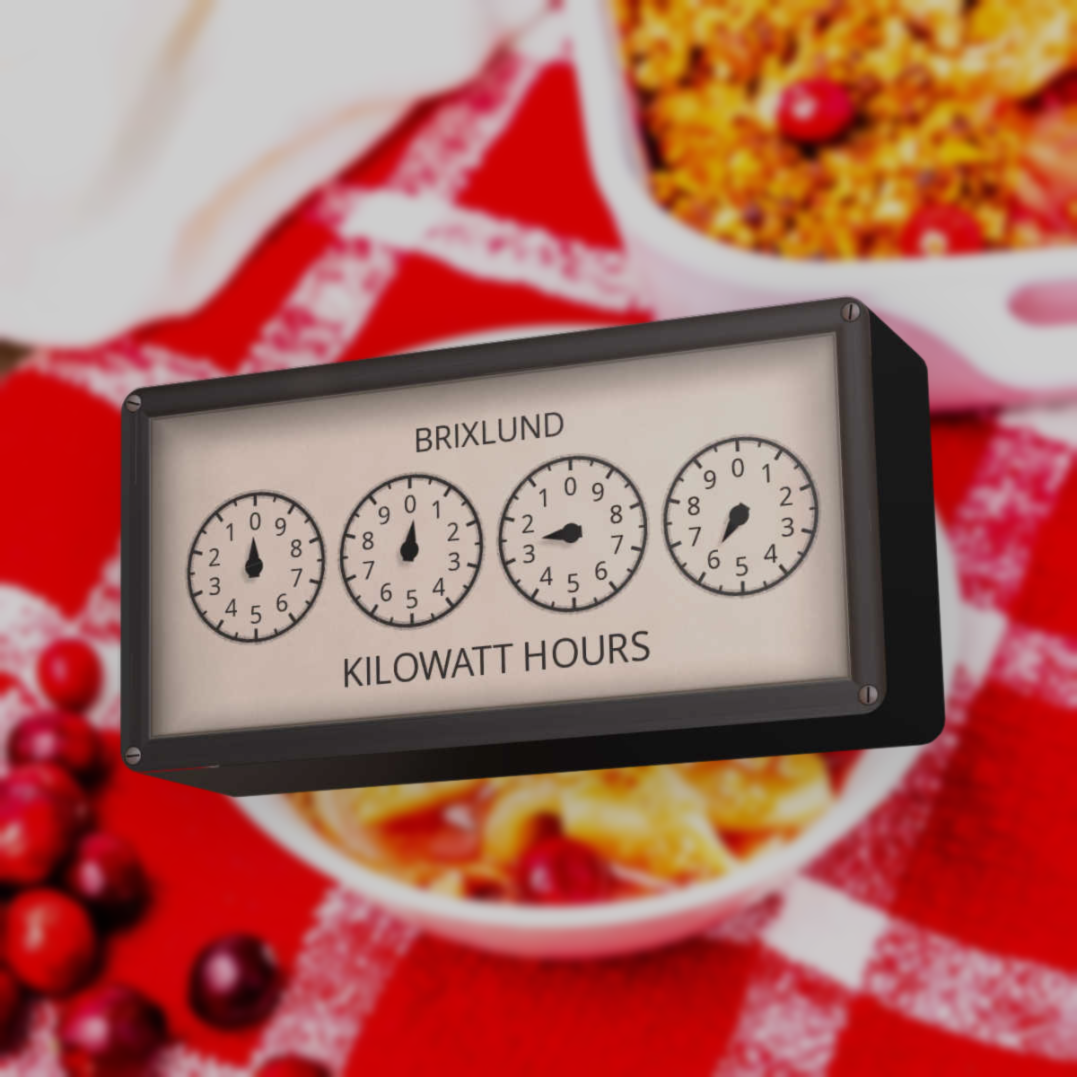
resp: 26,kWh
